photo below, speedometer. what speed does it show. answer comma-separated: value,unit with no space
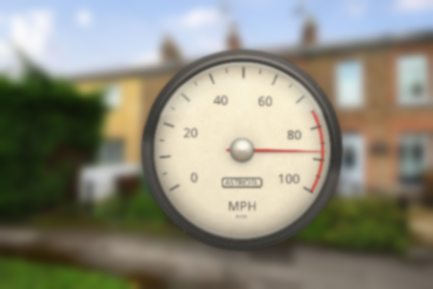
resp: 87.5,mph
